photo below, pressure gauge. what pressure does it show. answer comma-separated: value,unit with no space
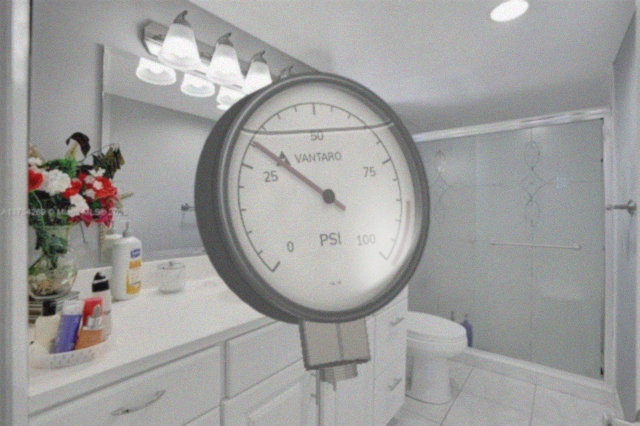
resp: 30,psi
